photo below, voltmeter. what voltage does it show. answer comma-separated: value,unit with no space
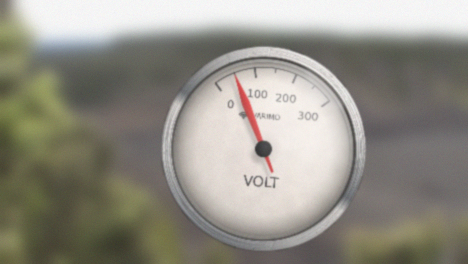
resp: 50,V
